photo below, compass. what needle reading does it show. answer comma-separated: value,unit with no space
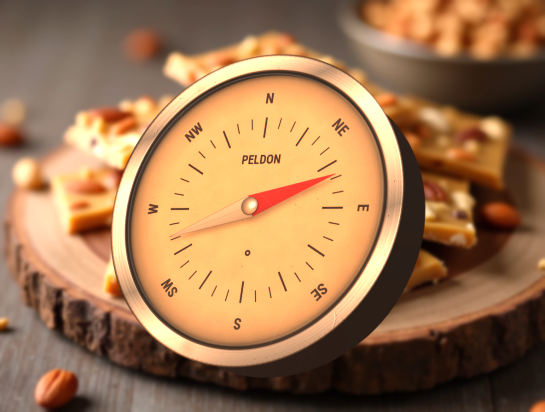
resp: 70,°
